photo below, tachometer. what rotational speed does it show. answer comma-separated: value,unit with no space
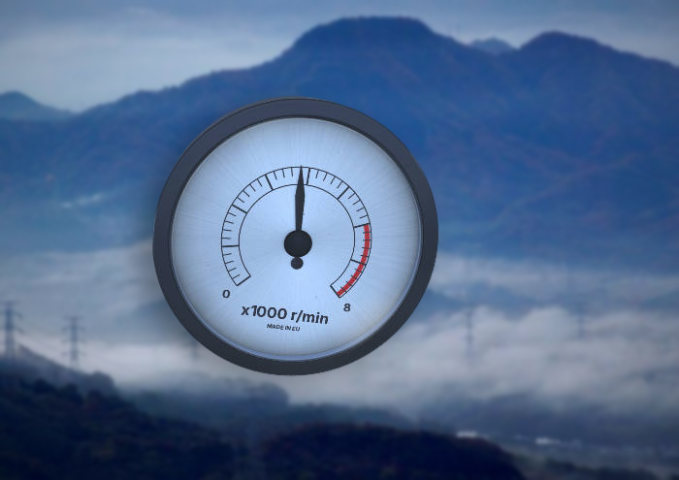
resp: 3800,rpm
